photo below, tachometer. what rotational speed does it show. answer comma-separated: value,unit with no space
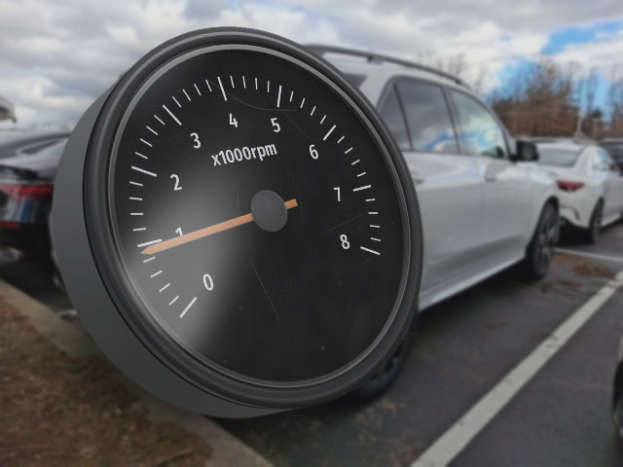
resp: 900,rpm
